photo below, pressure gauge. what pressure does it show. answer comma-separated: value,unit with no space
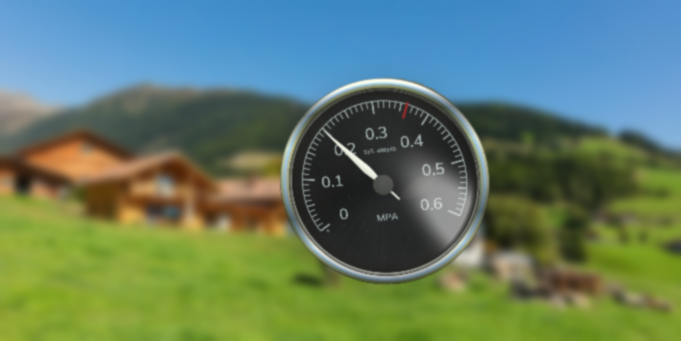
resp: 0.2,MPa
